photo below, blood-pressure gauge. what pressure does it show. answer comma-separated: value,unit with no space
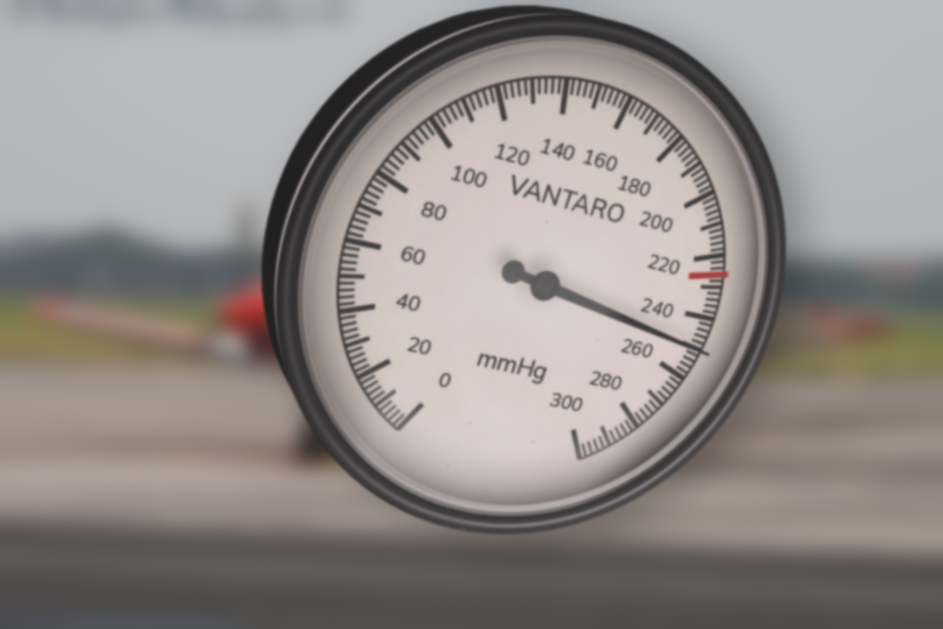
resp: 250,mmHg
